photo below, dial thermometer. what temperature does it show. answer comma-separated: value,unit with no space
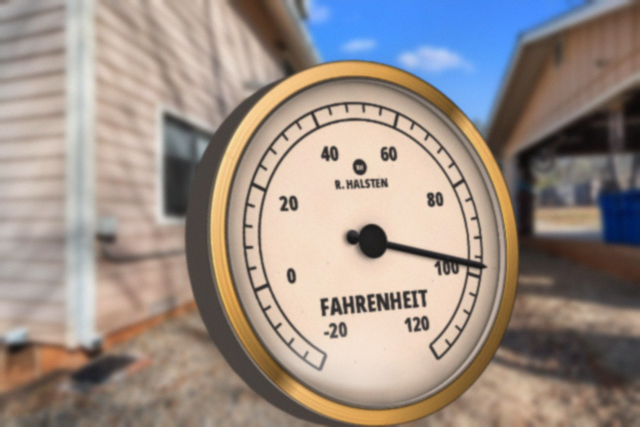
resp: 98,°F
